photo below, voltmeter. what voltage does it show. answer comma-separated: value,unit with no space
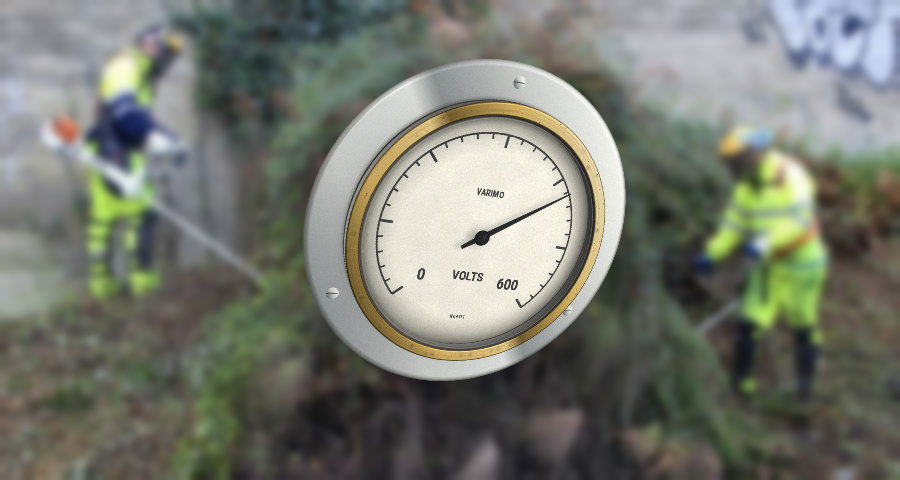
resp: 420,V
